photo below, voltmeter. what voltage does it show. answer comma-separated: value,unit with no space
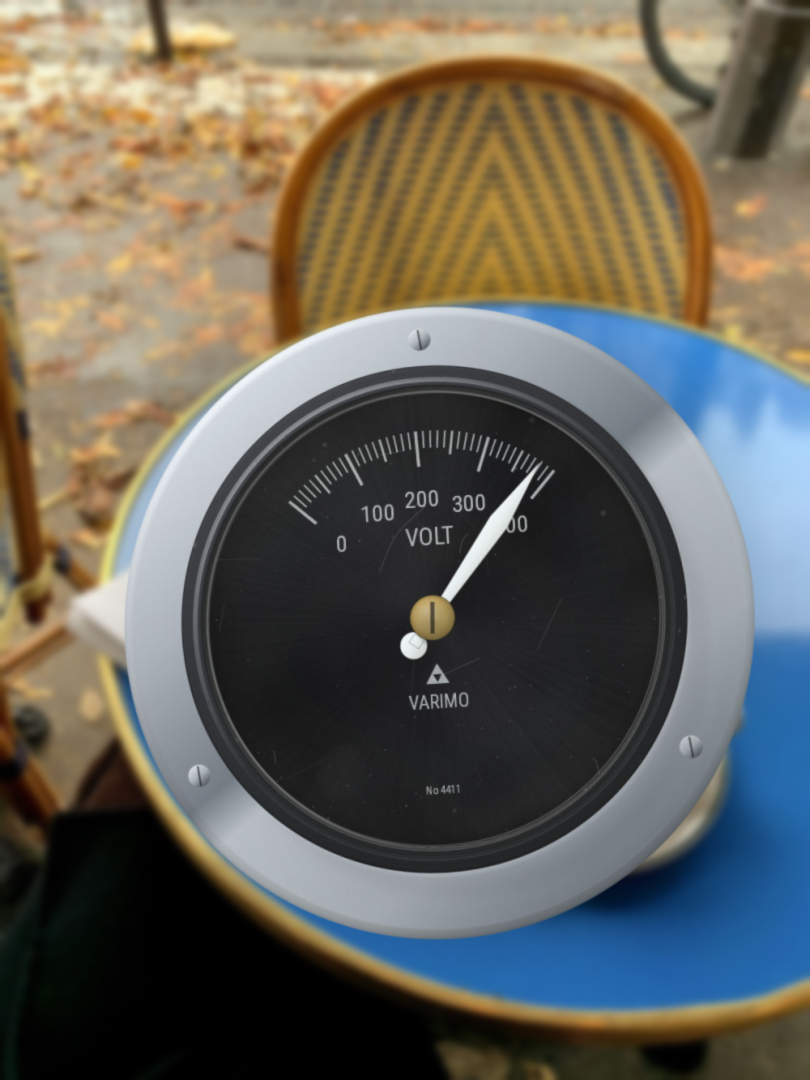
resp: 380,V
